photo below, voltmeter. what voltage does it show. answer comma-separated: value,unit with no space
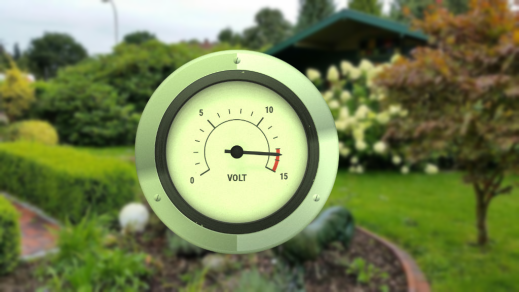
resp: 13.5,V
